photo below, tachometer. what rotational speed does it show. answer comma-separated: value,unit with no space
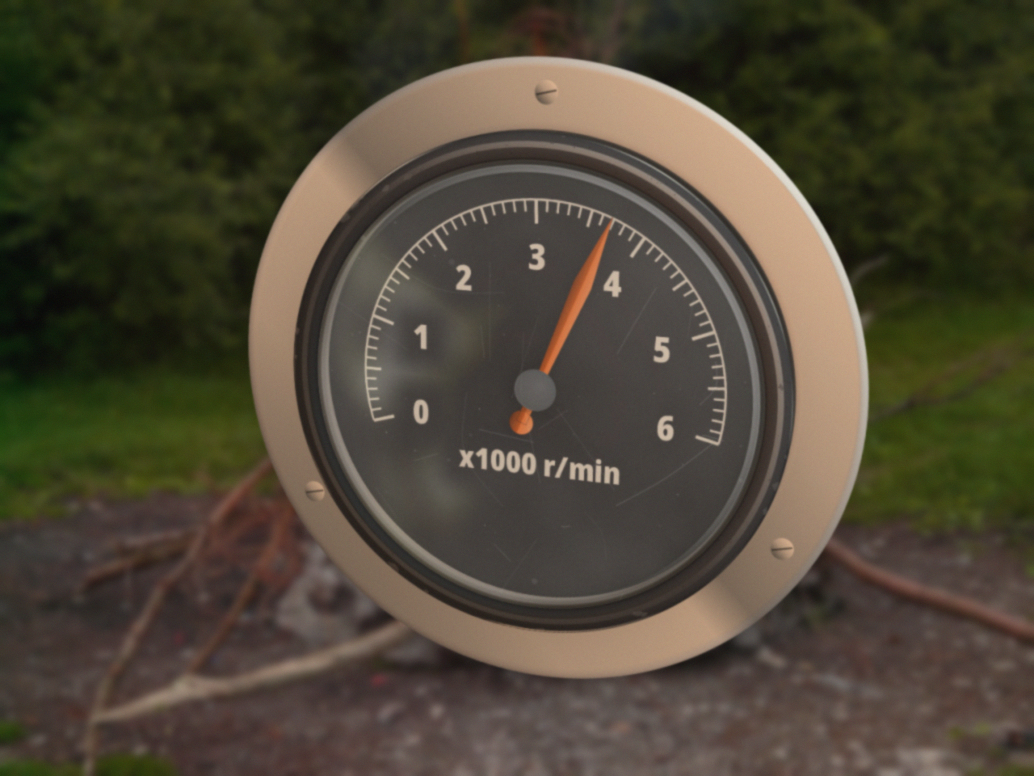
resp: 3700,rpm
